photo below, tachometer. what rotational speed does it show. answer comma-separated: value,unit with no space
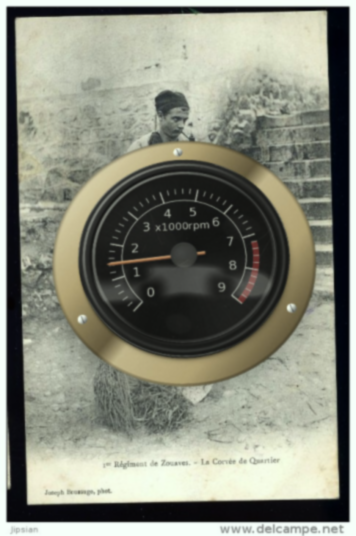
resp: 1400,rpm
